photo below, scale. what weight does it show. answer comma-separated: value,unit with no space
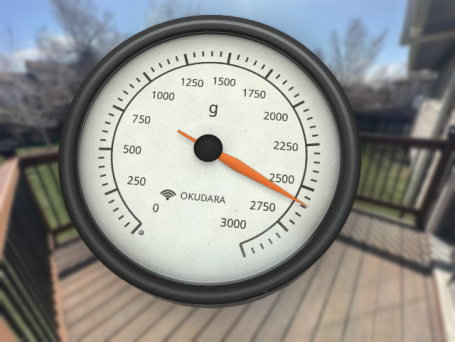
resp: 2600,g
